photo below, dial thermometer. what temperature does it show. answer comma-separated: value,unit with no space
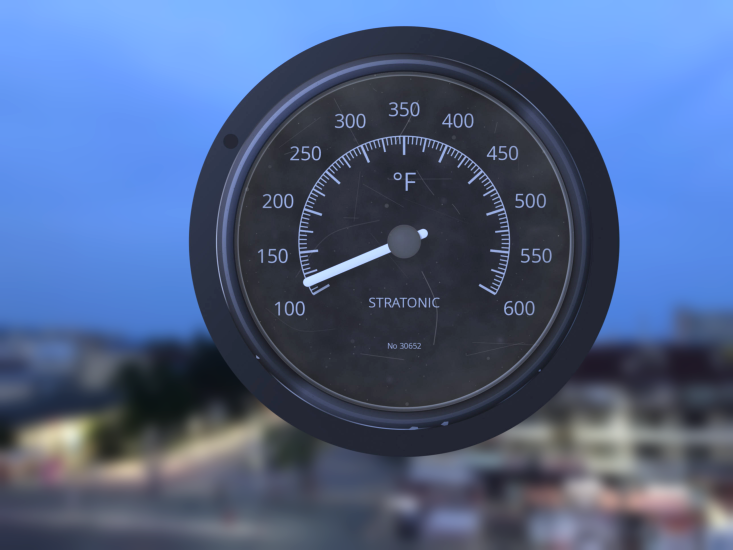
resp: 115,°F
